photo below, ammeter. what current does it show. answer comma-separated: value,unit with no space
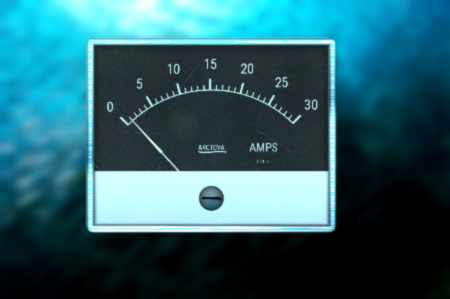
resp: 1,A
